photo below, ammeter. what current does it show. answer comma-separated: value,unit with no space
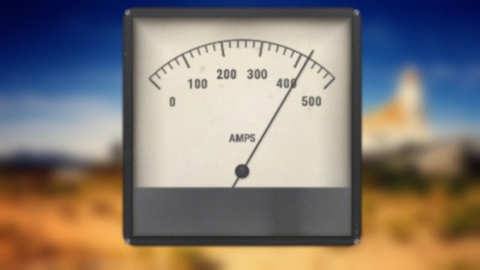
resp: 420,A
